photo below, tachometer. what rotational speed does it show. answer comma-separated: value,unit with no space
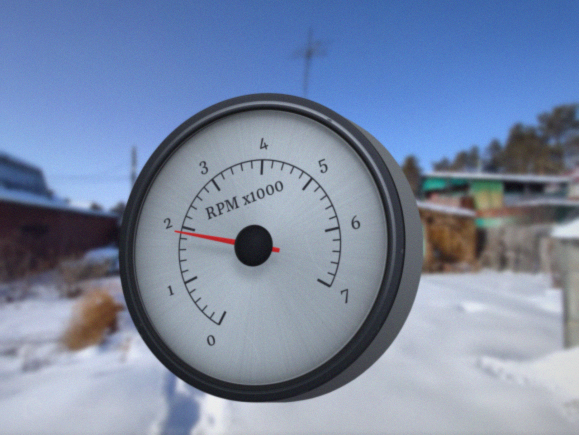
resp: 1900,rpm
